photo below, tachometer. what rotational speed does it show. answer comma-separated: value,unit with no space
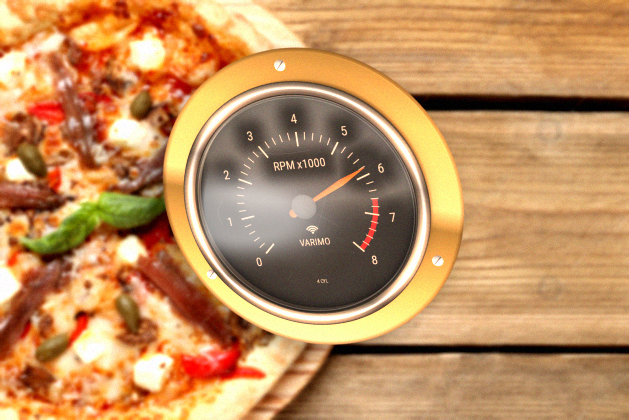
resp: 5800,rpm
